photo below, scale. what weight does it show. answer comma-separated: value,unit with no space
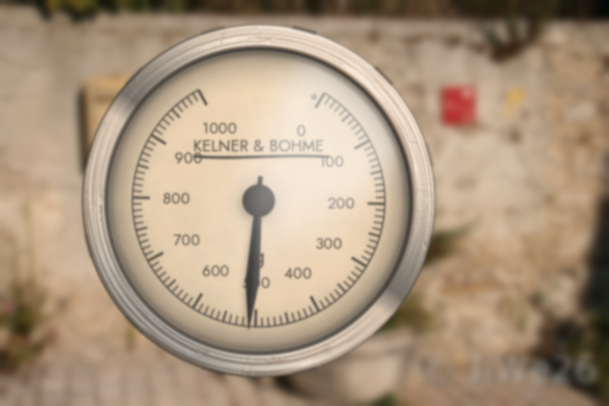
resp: 510,g
